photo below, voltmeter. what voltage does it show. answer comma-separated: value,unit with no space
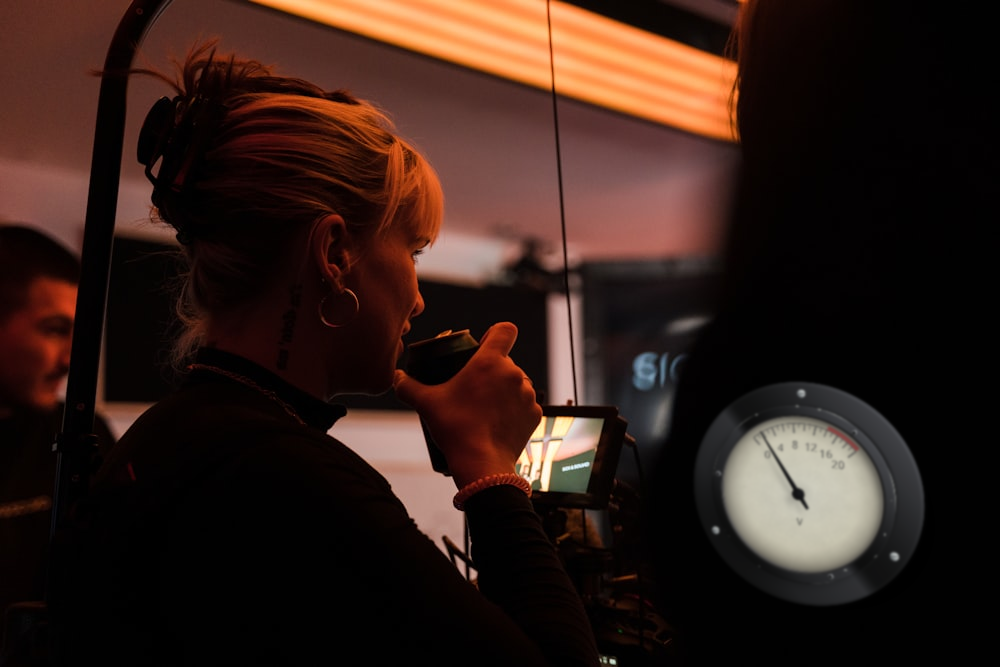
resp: 2,V
